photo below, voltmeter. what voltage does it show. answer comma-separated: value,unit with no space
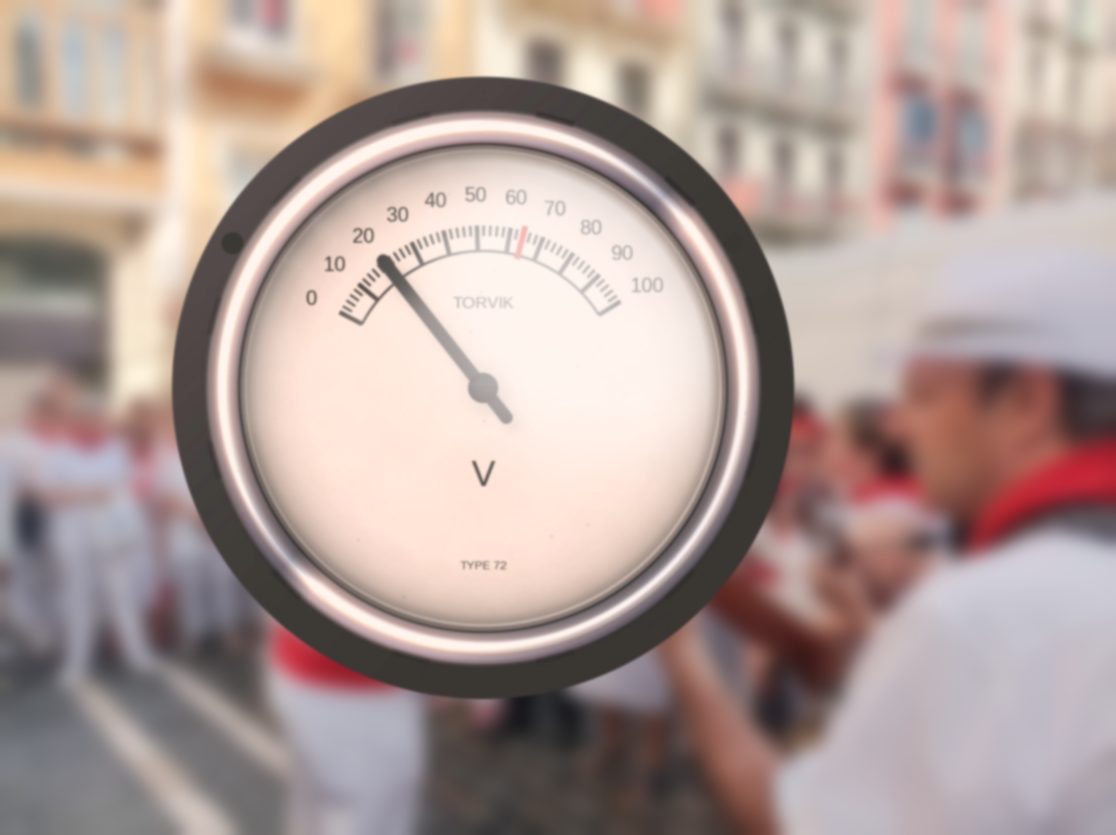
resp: 20,V
